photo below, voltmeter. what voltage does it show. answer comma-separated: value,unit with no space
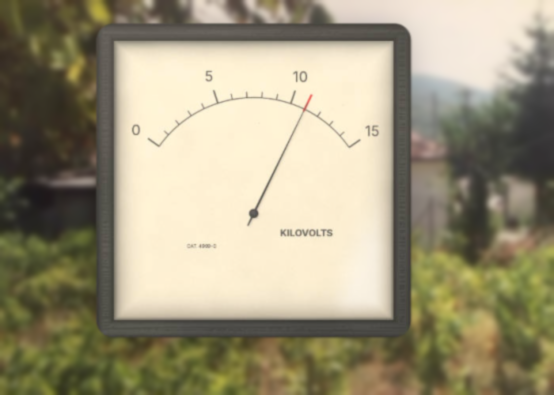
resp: 11,kV
